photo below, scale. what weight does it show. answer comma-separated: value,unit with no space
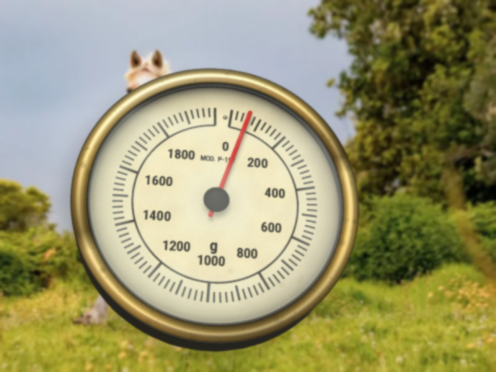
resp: 60,g
